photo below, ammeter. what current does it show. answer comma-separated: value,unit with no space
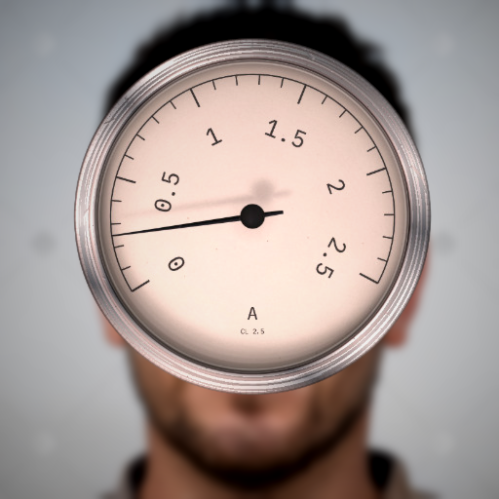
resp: 0.25,A
